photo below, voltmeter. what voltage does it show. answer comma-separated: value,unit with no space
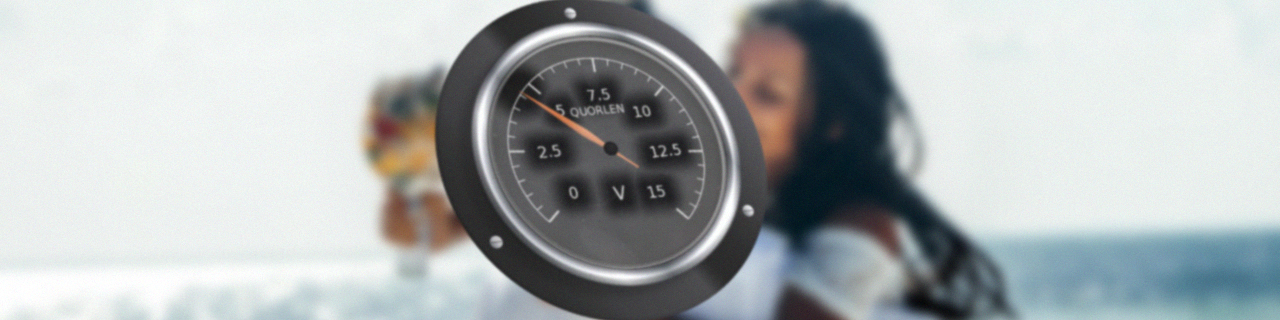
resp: 4.5,V
